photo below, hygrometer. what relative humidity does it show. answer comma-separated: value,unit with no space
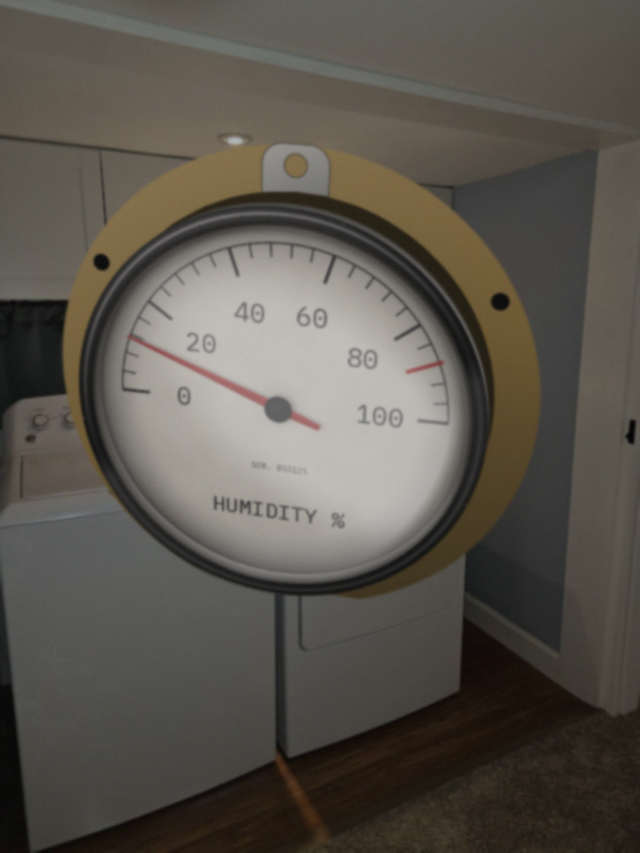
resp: 12,%
